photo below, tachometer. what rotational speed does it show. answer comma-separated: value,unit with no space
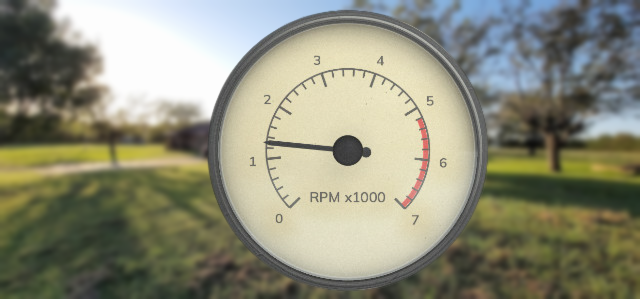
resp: 1300,rpm
